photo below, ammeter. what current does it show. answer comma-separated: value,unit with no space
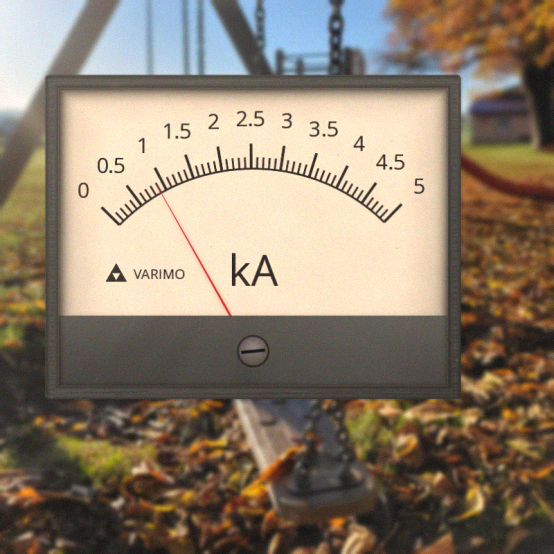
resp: 0.9,kA
